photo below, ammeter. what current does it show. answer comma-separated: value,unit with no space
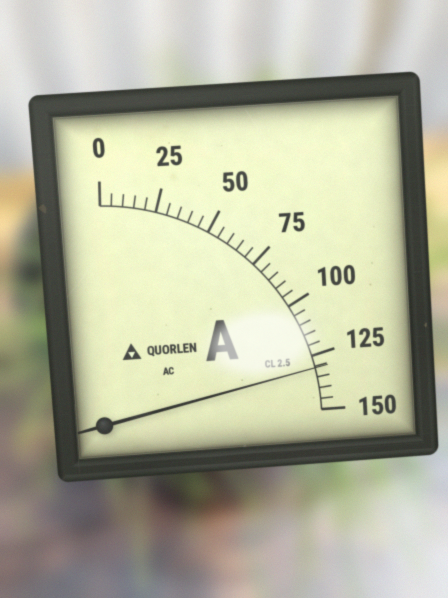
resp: 130,A
